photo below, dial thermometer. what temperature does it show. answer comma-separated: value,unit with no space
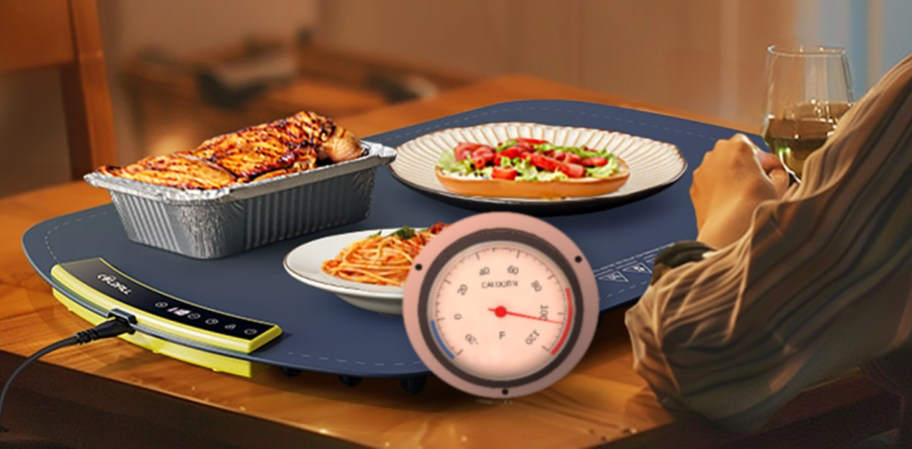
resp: 104,°F
